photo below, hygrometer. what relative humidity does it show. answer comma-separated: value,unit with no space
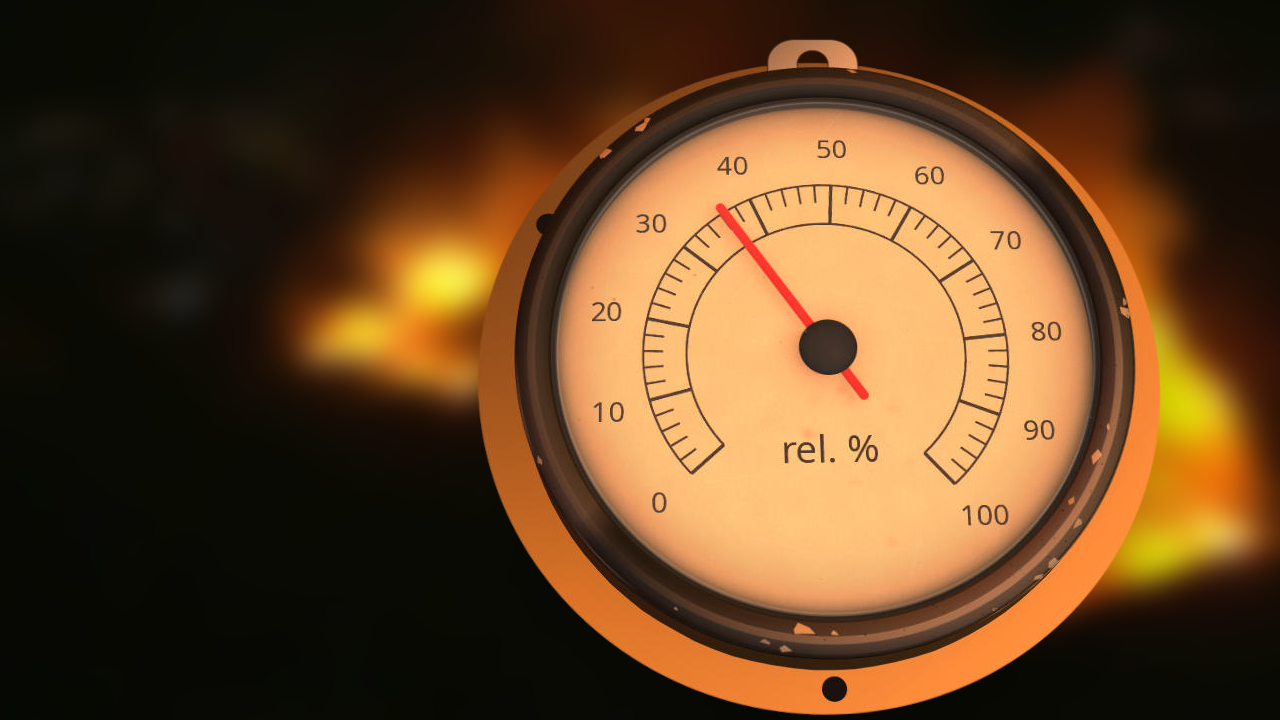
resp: 36,%
